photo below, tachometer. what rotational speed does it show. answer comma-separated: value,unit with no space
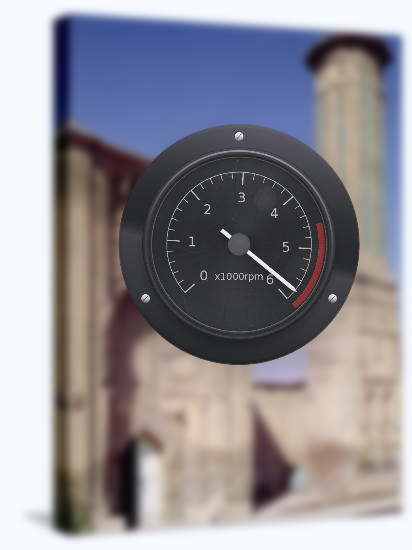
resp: 5800,rpm
